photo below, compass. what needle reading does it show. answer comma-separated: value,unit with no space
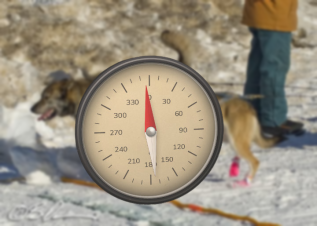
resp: 355,°
